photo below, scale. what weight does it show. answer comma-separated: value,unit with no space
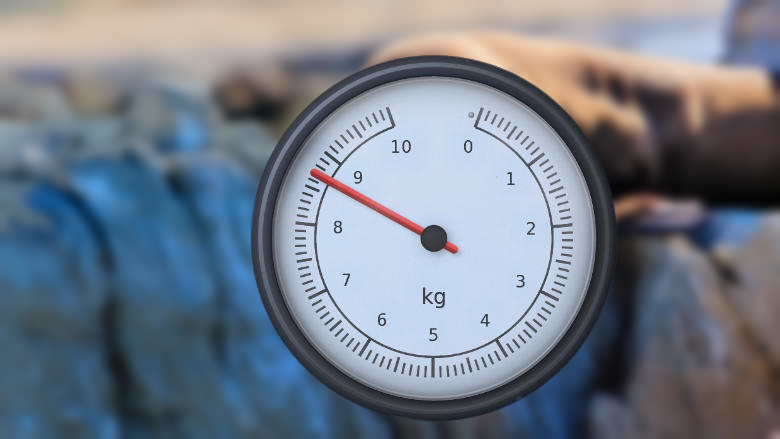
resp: 8.7,kg
